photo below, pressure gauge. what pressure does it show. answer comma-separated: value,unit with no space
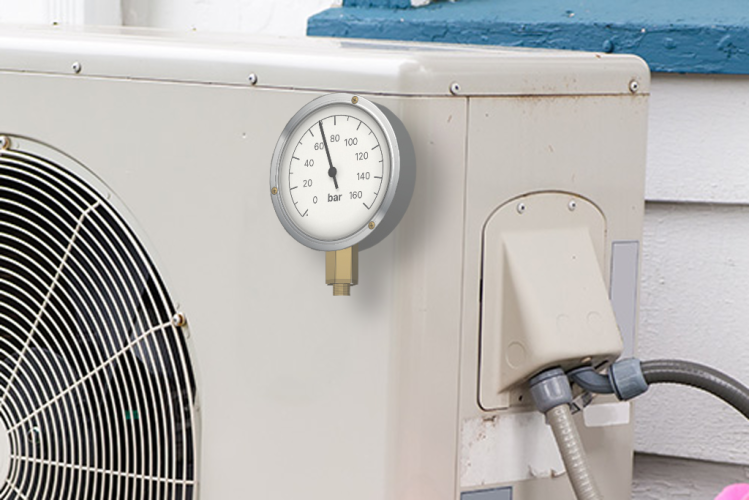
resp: 70,bar
